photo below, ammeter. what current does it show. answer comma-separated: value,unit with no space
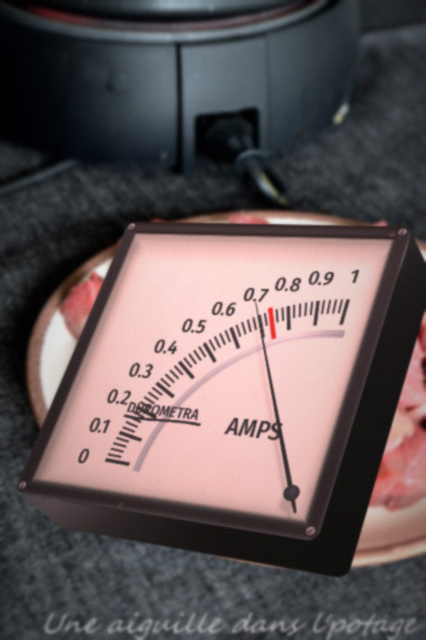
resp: 0.7,A
